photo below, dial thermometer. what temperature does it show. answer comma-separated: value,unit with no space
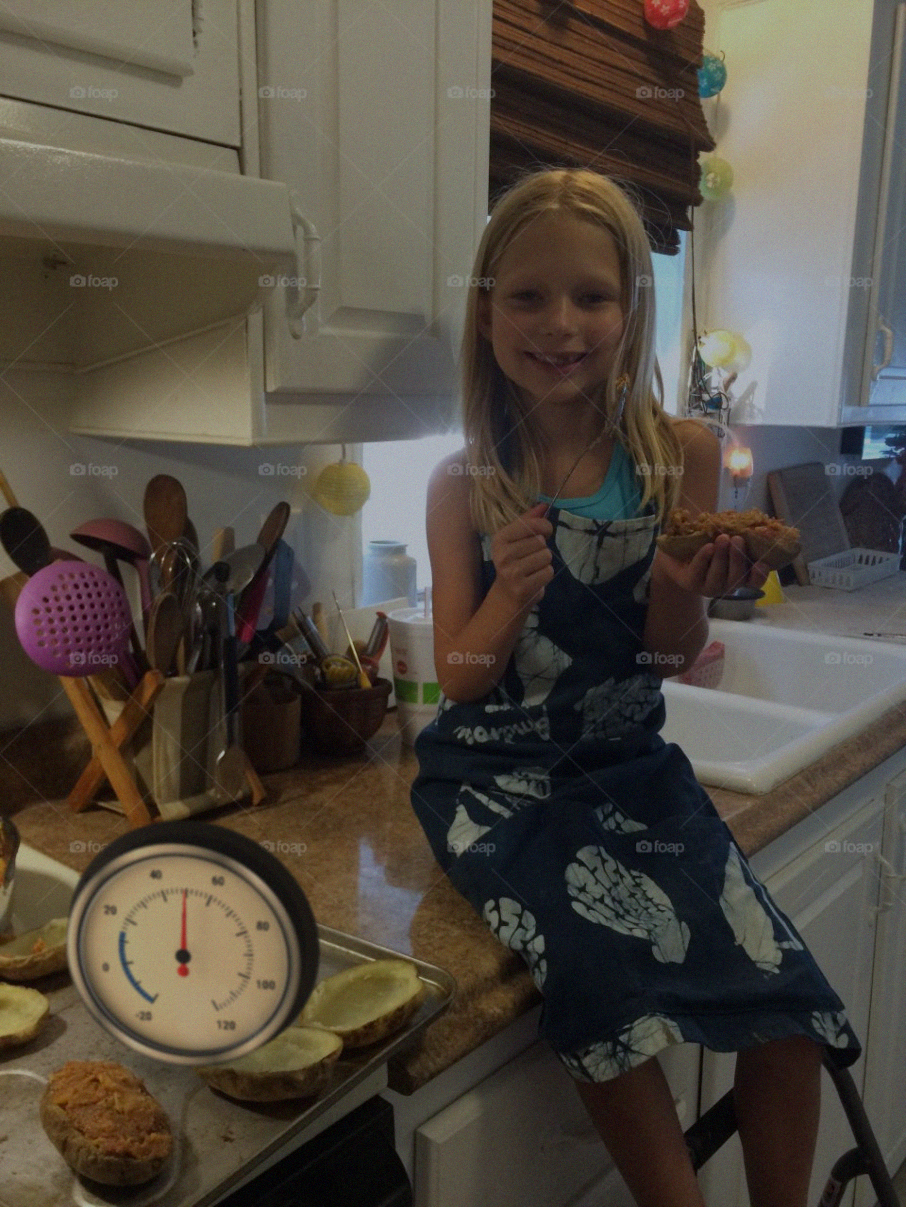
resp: 50,°F
